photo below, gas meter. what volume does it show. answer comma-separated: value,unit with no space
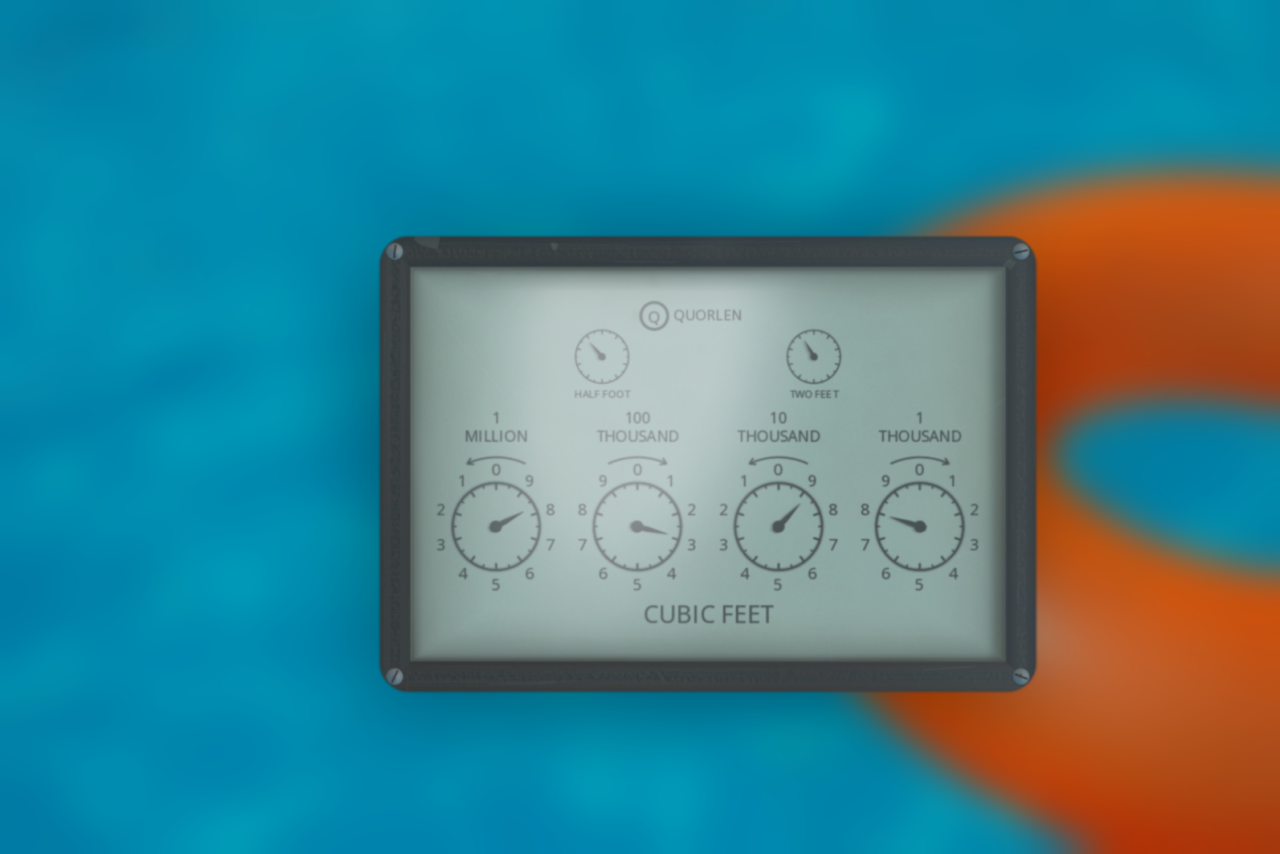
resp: 828800,ft³
